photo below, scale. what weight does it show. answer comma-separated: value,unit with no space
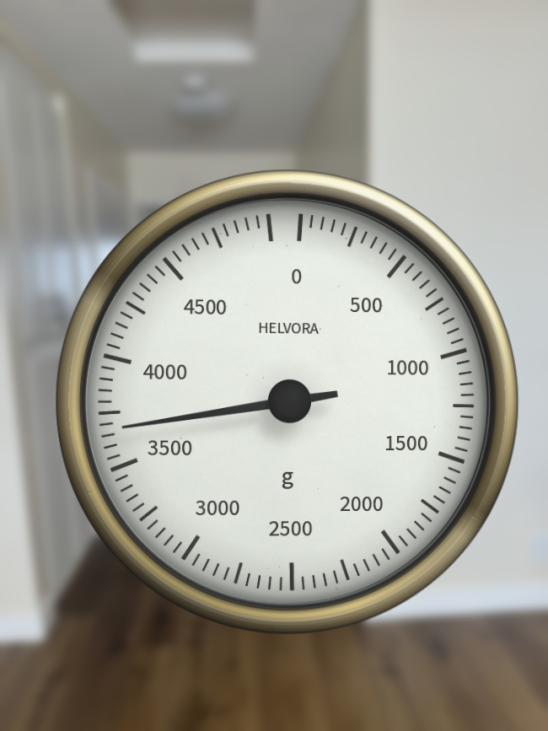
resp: 3675,g
